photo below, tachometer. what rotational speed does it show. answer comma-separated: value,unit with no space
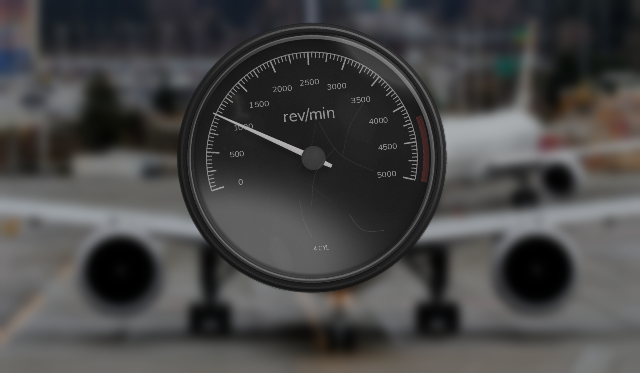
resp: 1000,rpm
